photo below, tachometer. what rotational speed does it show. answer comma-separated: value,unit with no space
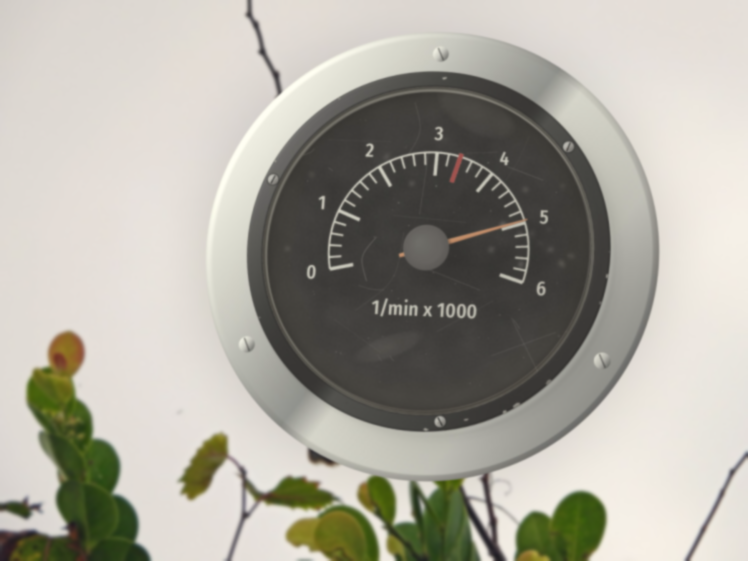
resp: 5000,rpm
